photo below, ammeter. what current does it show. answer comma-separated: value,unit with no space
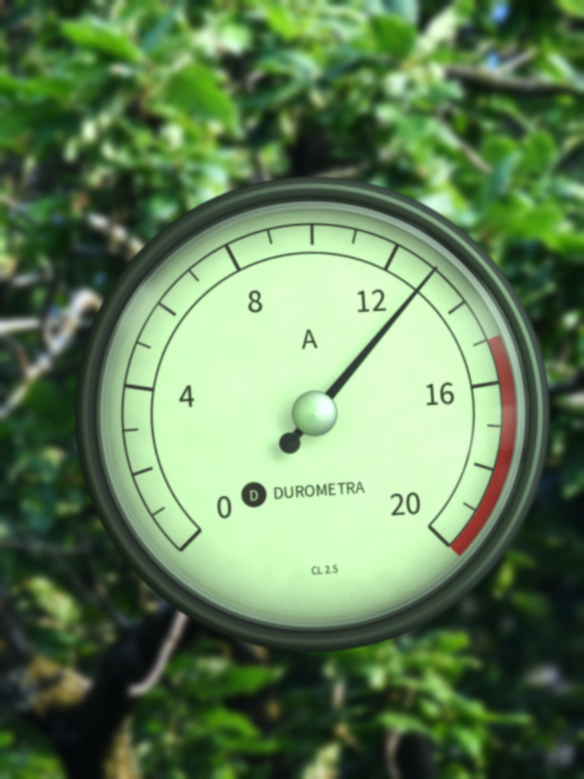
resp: 13,A
